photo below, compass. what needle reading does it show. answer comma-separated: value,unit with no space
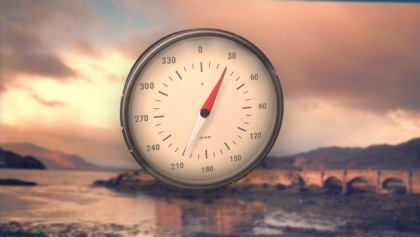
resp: 30,°
